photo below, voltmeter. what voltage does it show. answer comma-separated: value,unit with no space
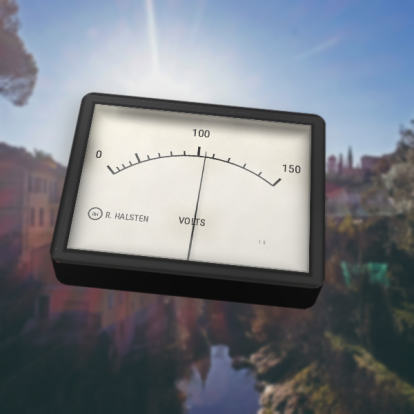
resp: 105,V
